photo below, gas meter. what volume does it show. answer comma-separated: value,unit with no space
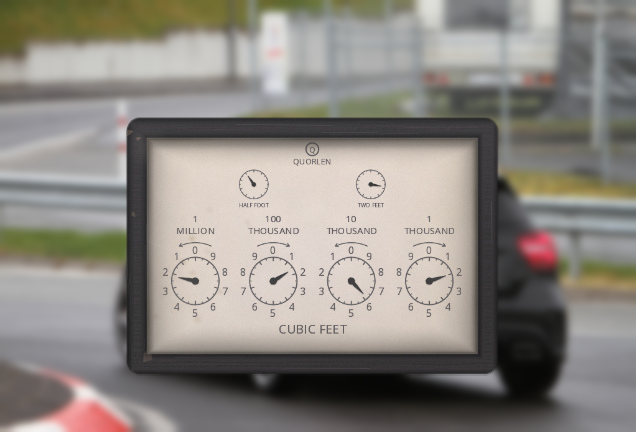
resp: 216200,ft³
